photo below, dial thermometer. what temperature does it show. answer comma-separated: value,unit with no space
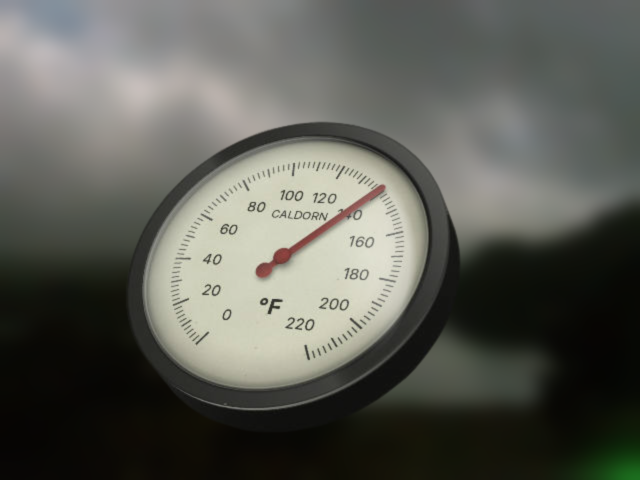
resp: 140,°F
